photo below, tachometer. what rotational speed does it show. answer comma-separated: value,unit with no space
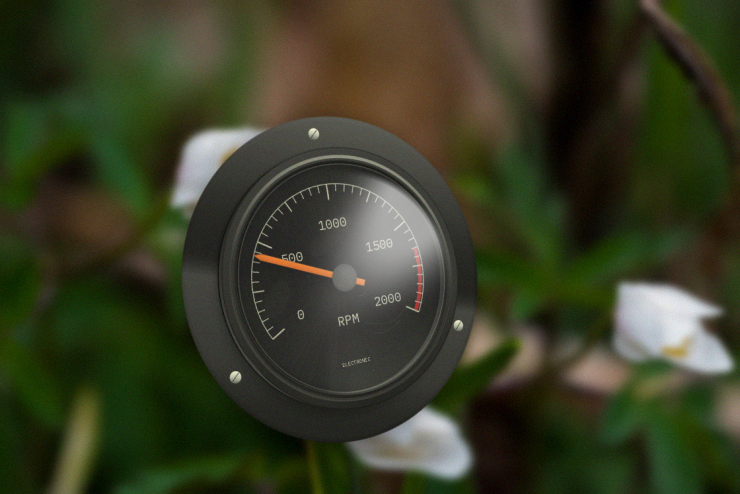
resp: 425,rpm
